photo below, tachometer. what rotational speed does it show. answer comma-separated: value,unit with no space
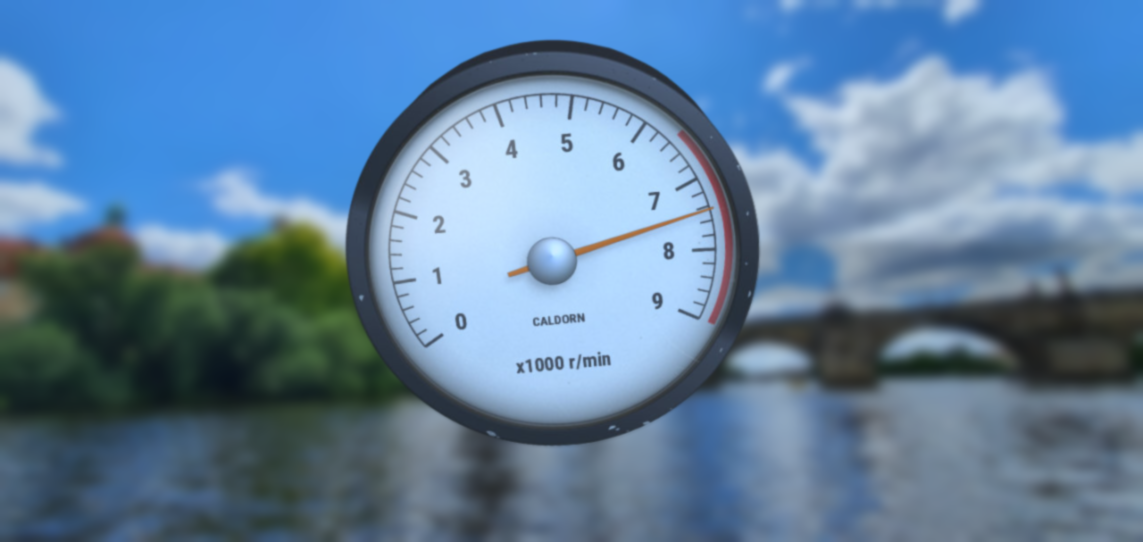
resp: 7400,rpm
